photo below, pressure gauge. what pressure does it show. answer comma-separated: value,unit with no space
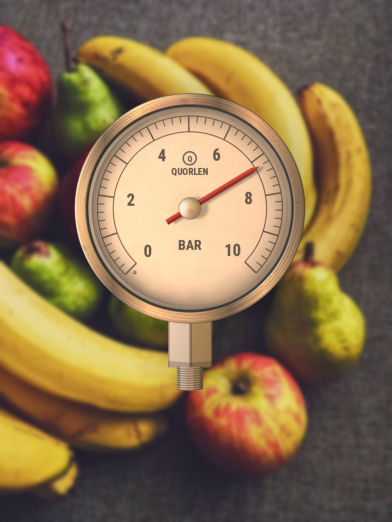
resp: 7.2,bar
